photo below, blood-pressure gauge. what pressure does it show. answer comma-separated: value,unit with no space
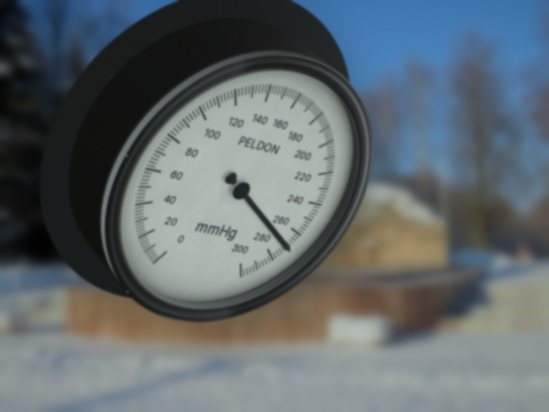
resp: 270,mmHg
